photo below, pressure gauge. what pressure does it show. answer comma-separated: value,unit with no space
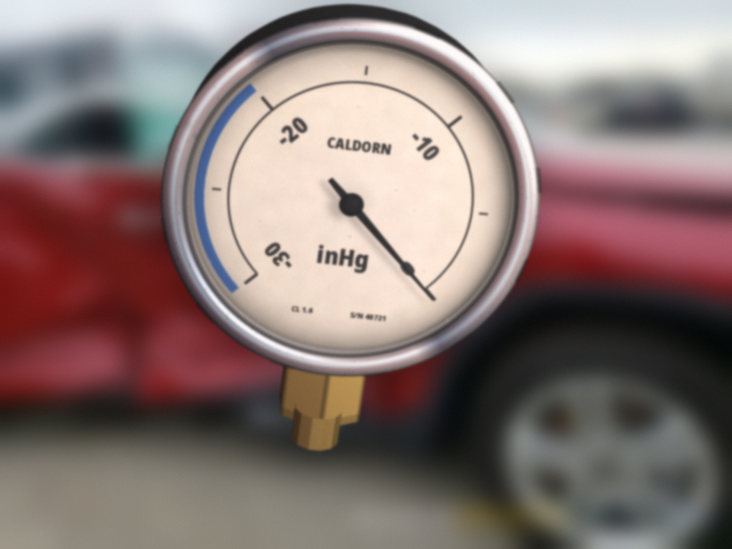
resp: 0,inHg
